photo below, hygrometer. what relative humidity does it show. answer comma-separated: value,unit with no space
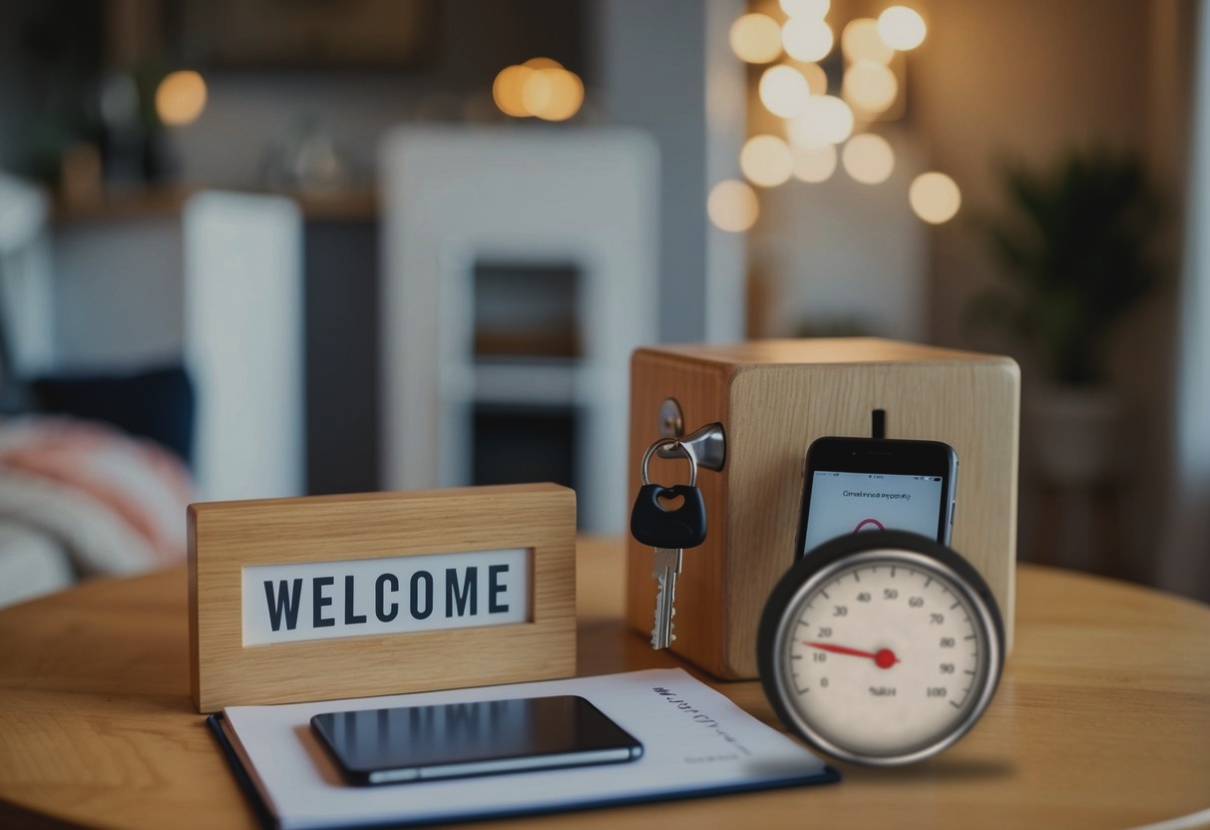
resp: 15,%
